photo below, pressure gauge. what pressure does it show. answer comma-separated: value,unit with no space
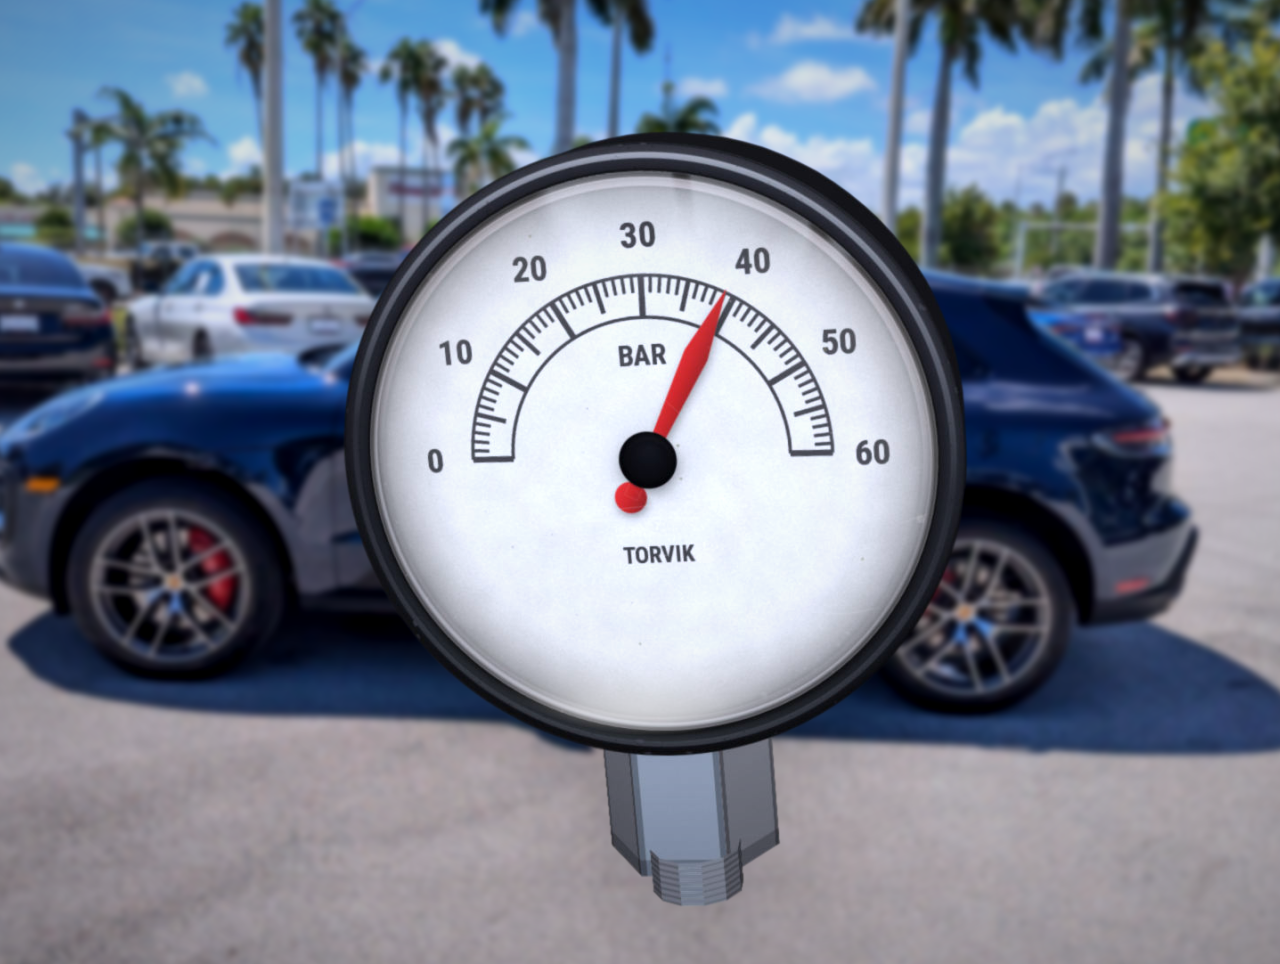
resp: 39,bar
